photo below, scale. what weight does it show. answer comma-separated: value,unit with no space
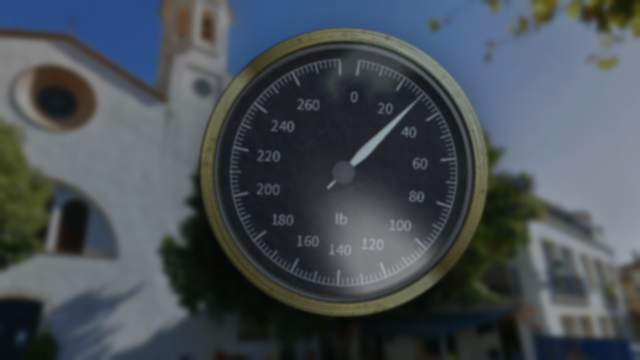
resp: 30,lb
